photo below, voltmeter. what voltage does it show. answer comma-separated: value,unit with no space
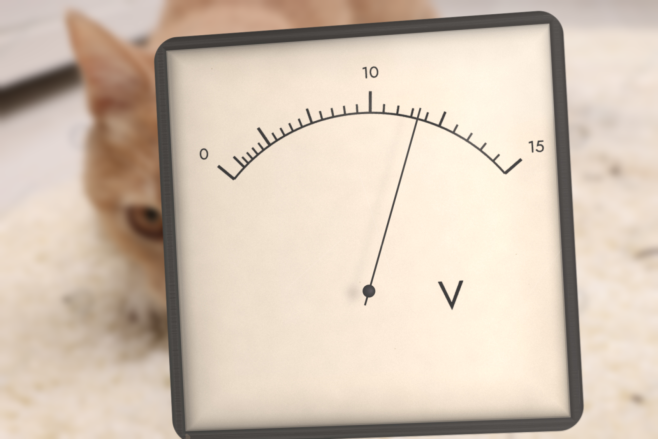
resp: 11.75,V
